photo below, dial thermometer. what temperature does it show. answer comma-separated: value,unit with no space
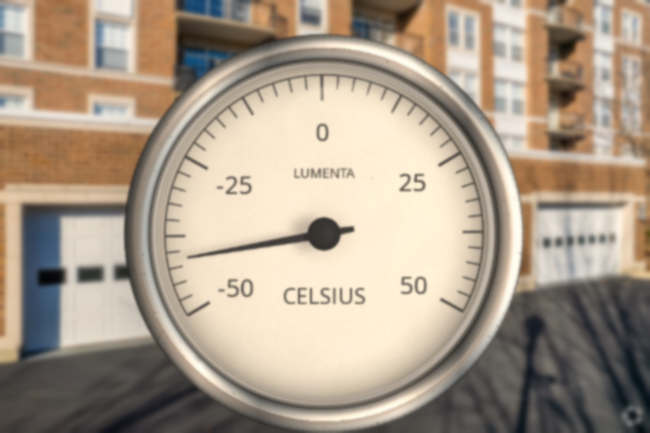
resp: -41.25,°C
